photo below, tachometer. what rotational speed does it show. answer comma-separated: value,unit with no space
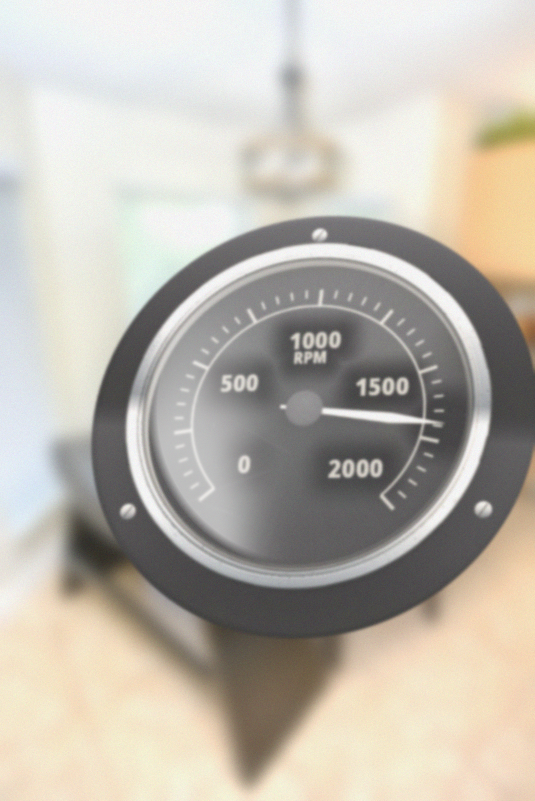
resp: 1700,rpm
